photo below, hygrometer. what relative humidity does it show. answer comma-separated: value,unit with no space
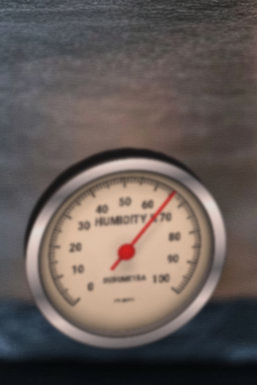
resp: 65,%
